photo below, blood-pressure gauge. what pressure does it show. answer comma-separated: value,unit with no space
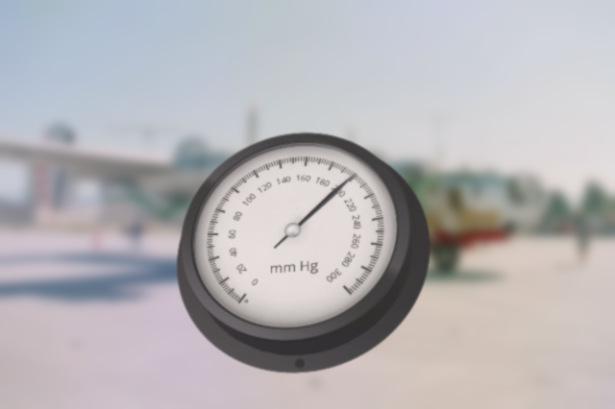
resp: 200,mmHg
